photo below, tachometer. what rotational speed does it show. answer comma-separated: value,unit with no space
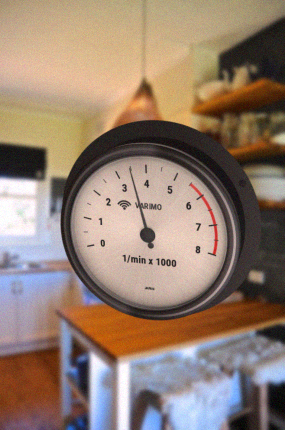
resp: 3500,rpm
